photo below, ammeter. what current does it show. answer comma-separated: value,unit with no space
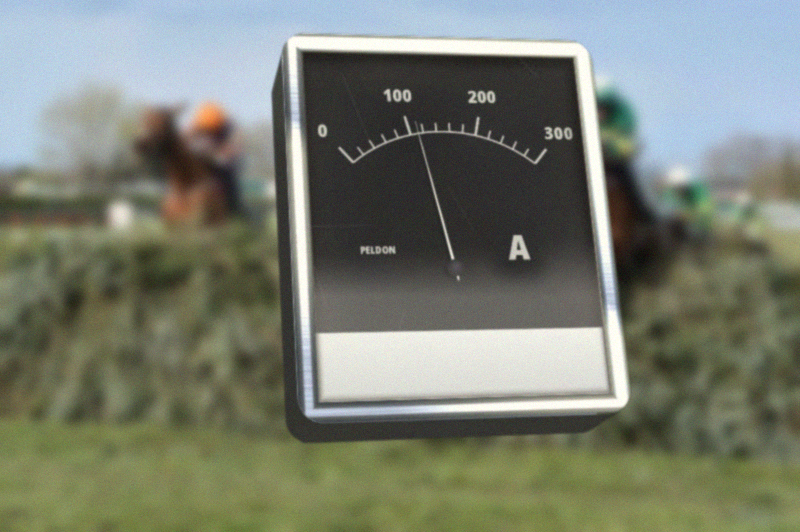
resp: 110,A
